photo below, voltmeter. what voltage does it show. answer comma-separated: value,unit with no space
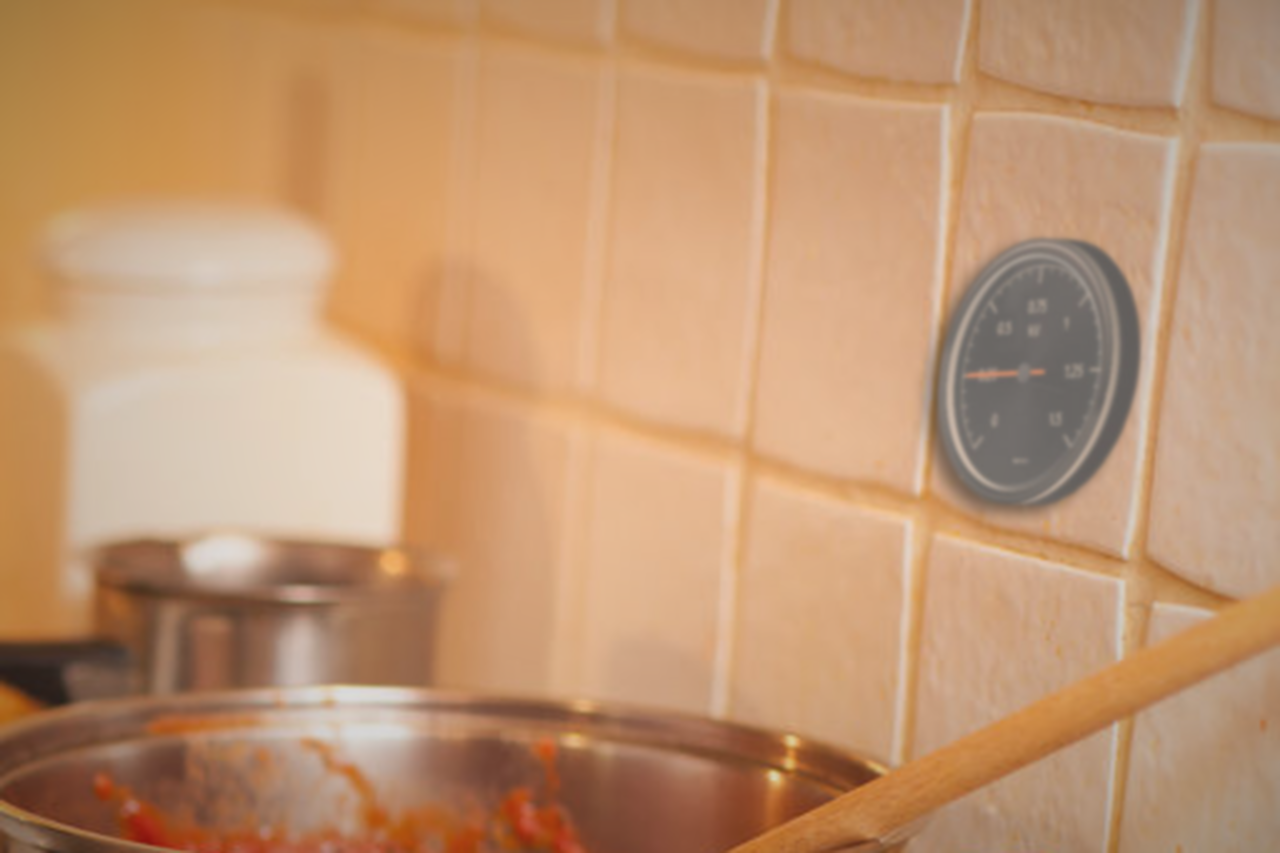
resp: 0.25,kV
